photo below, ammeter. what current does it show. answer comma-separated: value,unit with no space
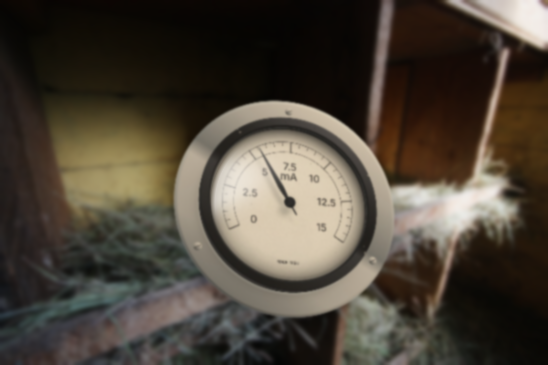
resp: 5.5,mA
